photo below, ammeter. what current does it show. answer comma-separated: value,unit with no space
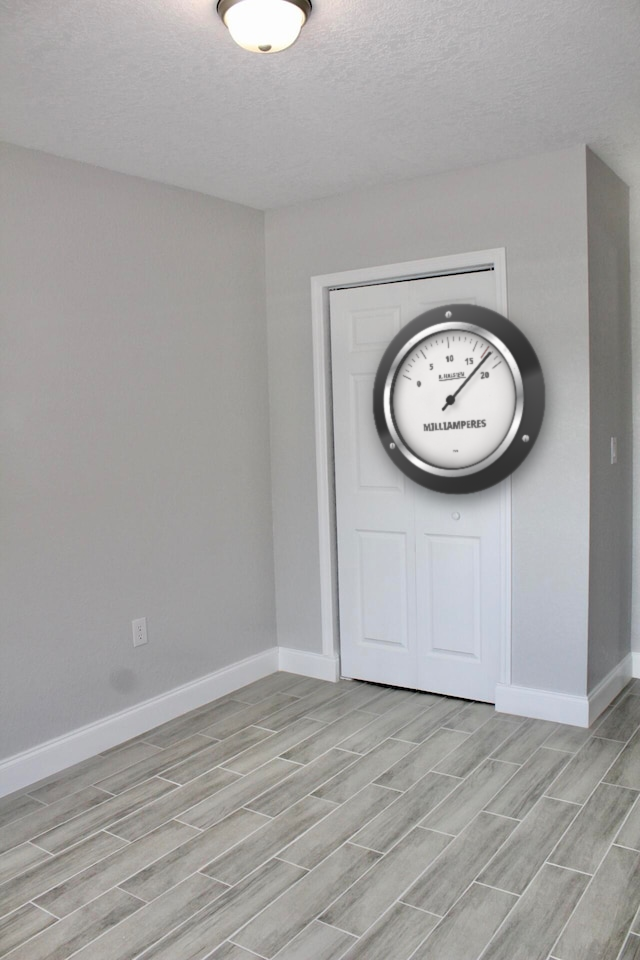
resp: 18,mA
